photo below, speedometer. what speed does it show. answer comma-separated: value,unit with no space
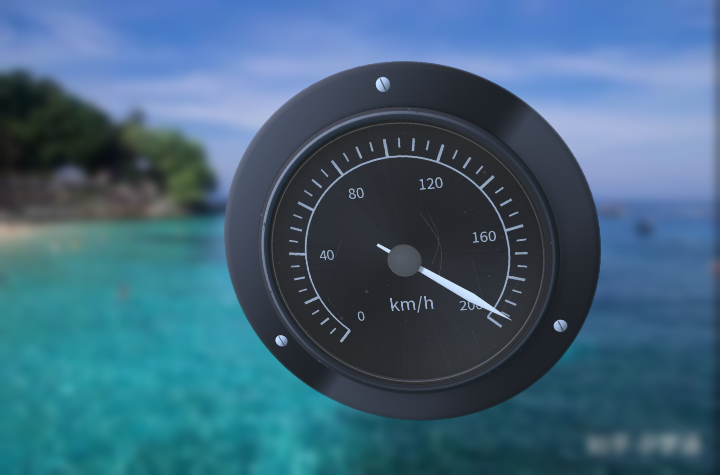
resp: 195,km/h
